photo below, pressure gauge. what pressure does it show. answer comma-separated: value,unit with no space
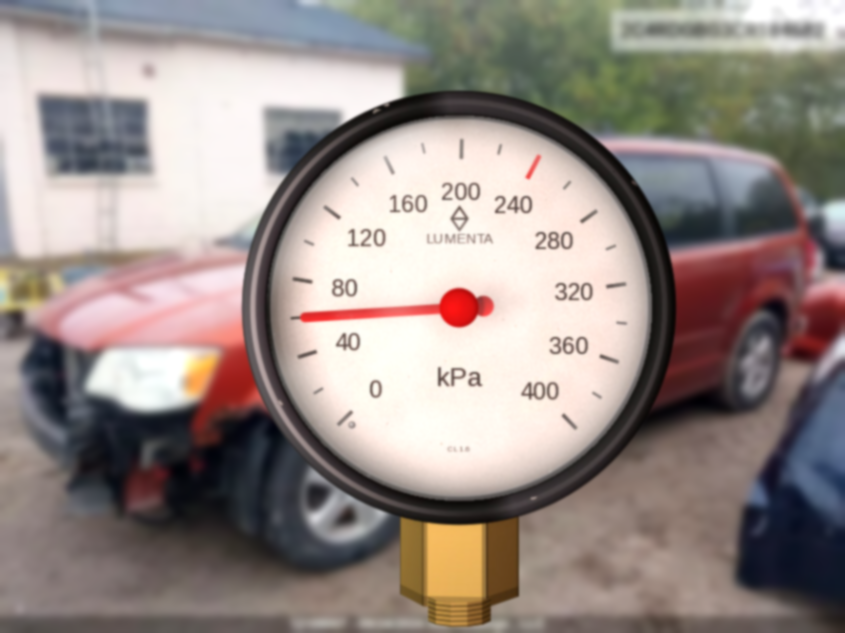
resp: 60,kPa
